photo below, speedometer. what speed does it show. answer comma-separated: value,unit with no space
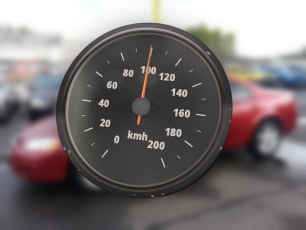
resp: 100,km/h
